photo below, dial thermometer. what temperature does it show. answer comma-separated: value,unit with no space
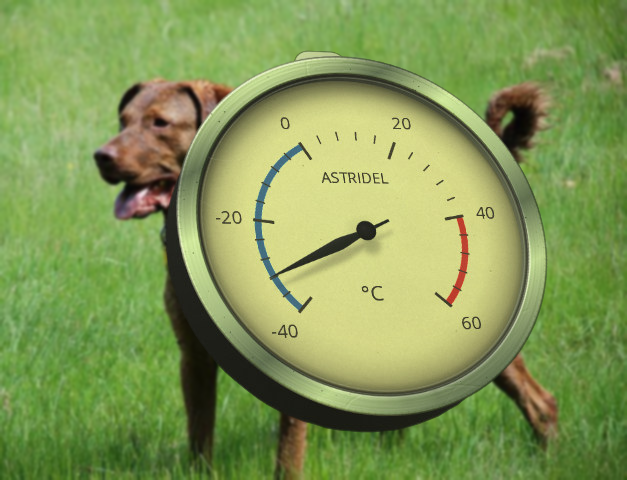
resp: -32,°C
